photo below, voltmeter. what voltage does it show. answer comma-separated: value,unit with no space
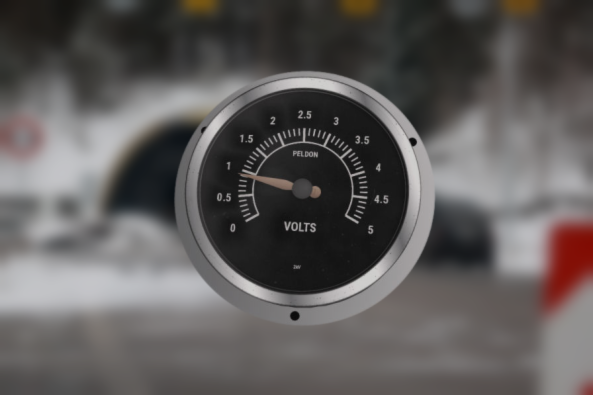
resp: 0.9,V
